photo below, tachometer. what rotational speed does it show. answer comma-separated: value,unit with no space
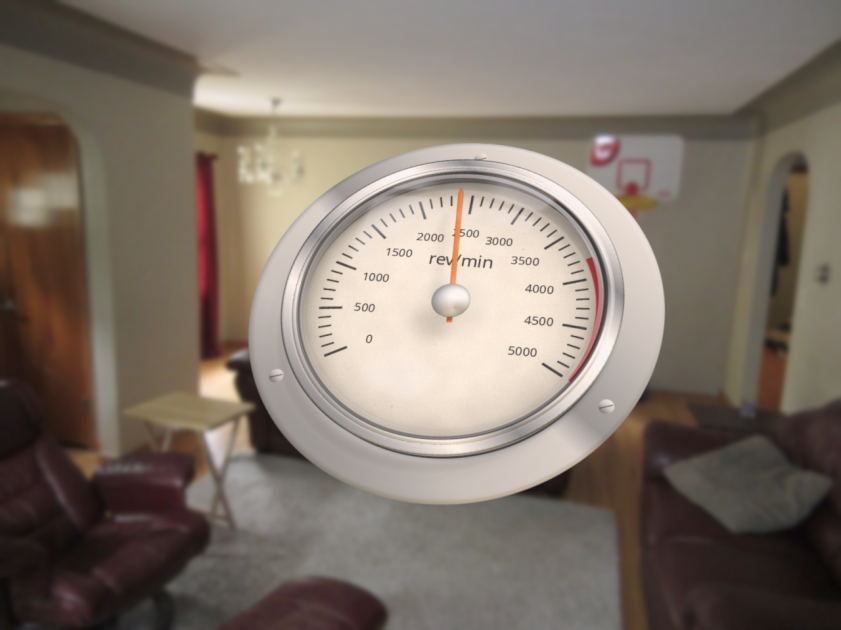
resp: 2400,rpm
